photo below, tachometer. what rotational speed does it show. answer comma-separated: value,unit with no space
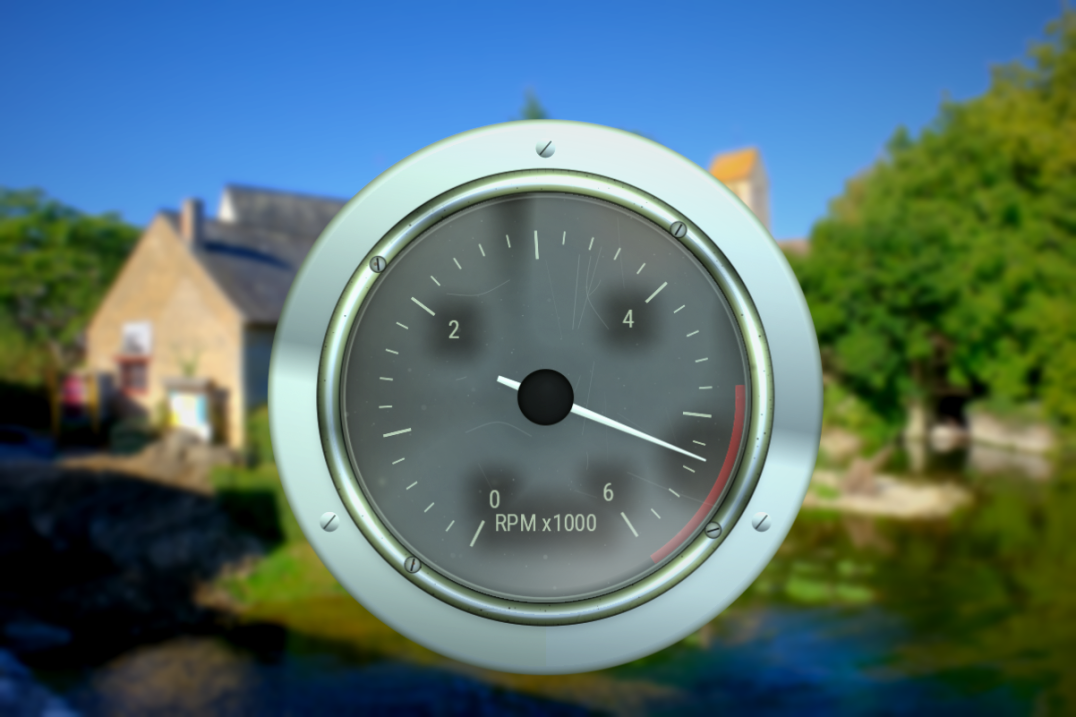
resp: 5300,rpm
